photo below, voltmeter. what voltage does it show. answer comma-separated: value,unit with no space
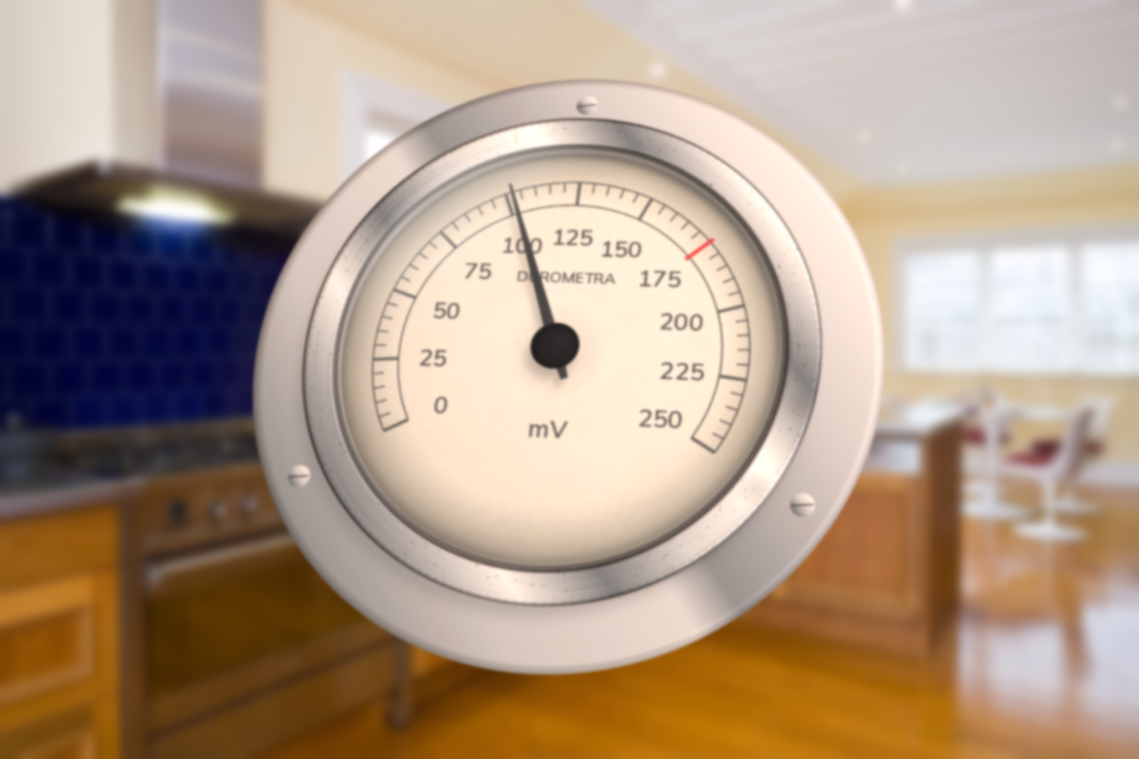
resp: 102.5,mV
